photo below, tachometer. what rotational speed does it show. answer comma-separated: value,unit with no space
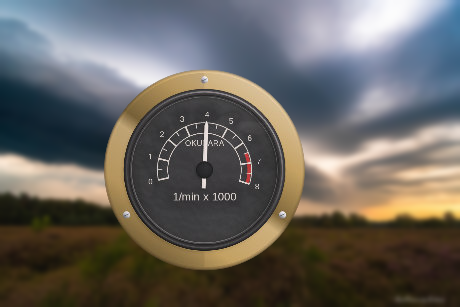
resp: 4000,rpm
